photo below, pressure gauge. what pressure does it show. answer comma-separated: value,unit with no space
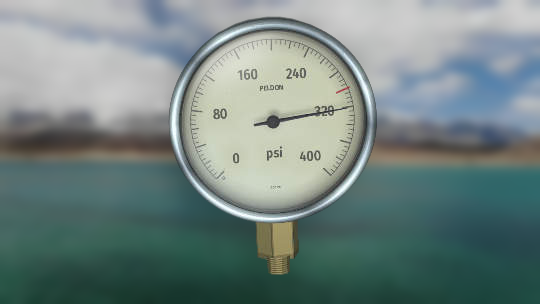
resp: 320,psi
